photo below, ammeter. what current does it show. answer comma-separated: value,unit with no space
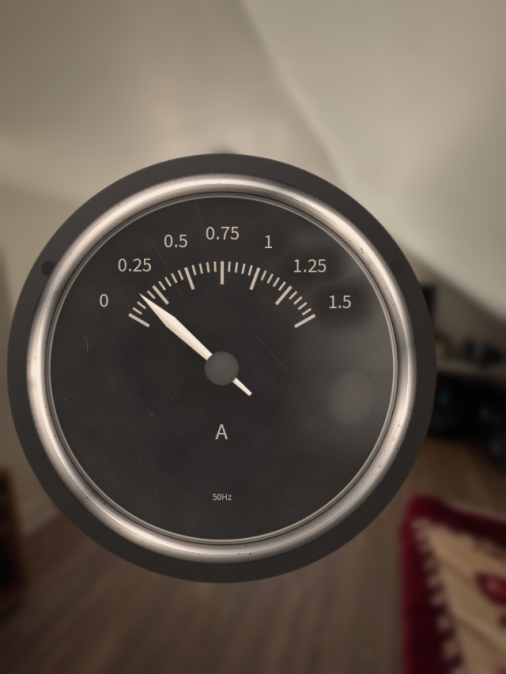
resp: 0.15,A
